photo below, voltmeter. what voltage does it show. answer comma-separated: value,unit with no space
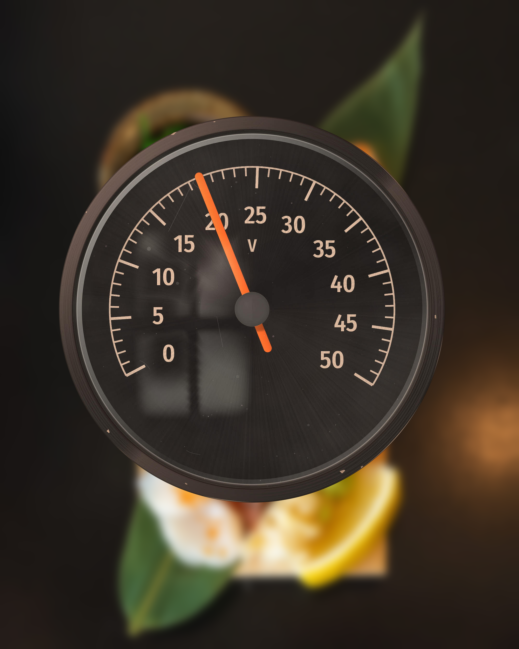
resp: 20,V
